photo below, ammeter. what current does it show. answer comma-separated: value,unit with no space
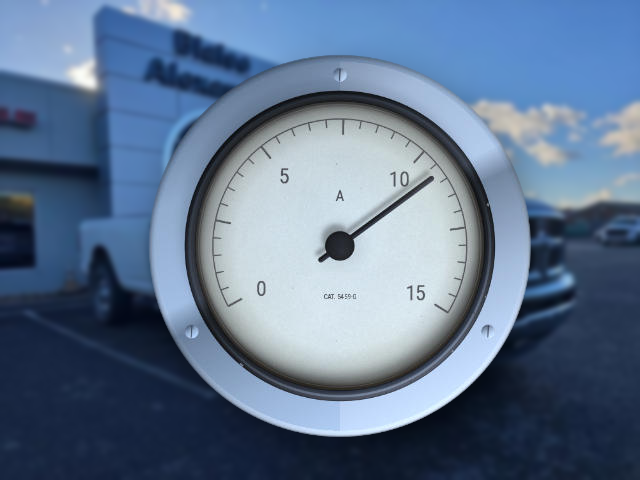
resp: 10.75,A
